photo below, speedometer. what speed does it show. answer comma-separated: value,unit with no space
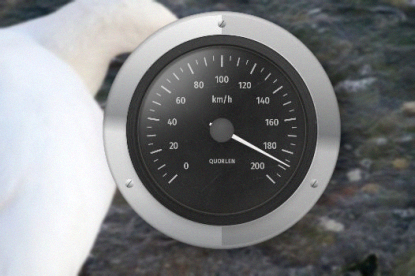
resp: 187.5,km/h
